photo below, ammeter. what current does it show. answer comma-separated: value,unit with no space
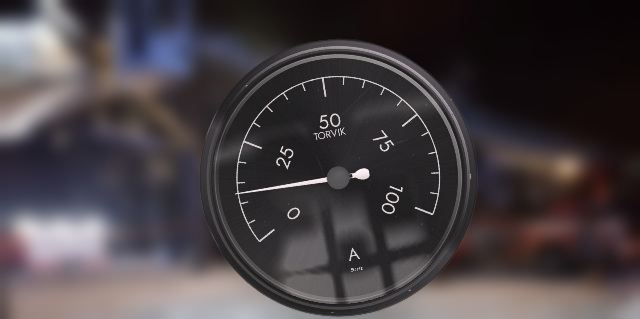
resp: 12.5,A
